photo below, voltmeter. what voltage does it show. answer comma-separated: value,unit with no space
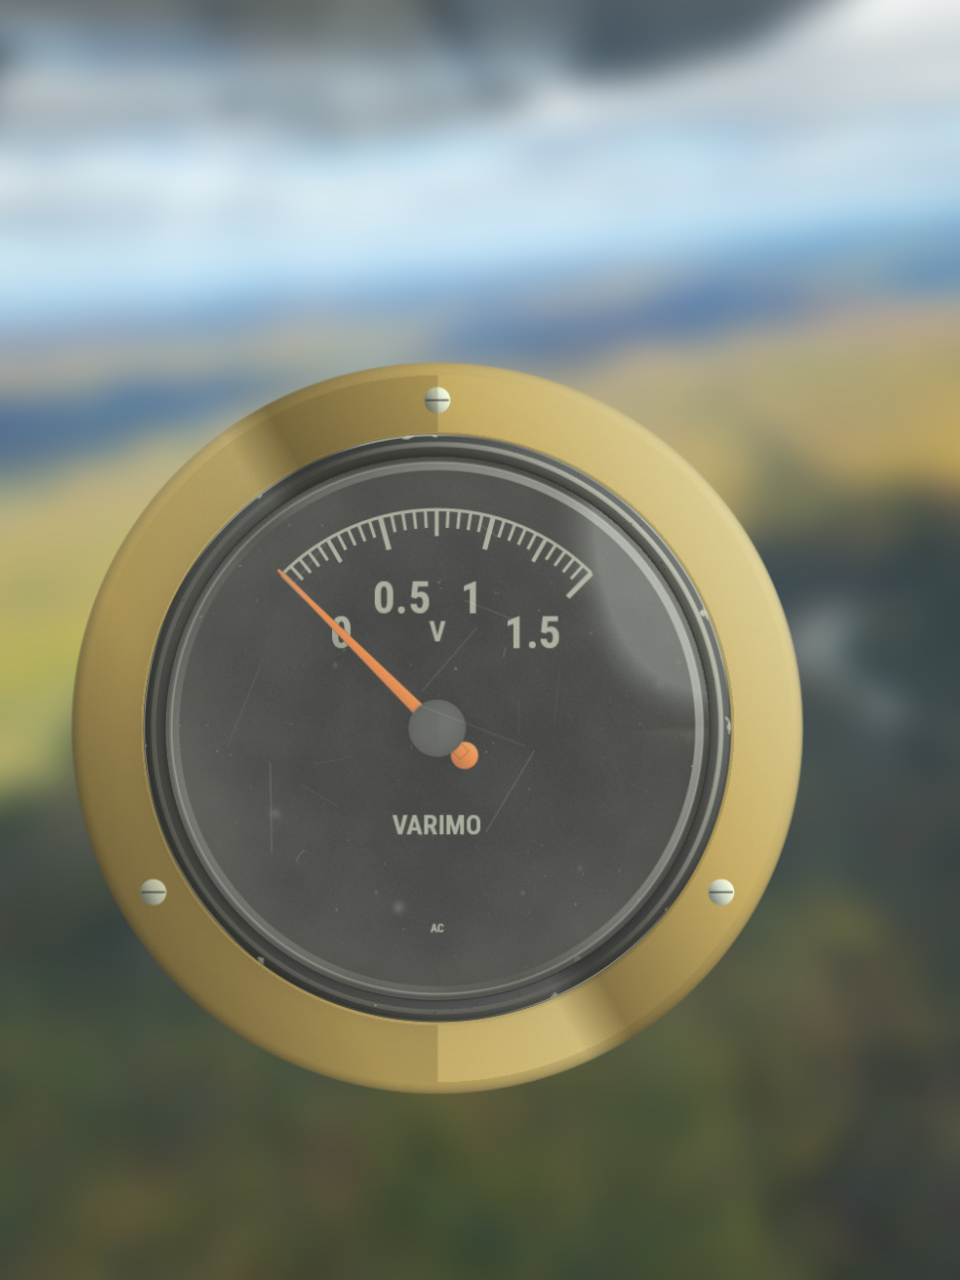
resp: 0,V
